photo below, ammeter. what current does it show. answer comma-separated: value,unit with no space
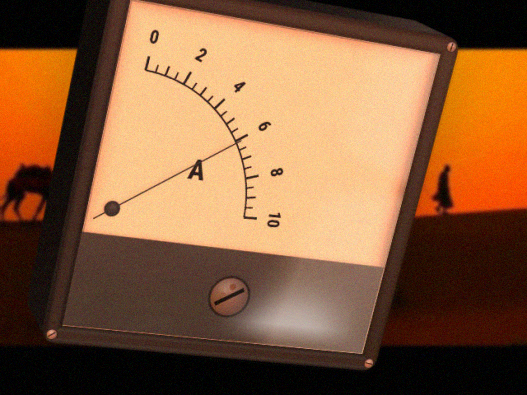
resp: 6,A
